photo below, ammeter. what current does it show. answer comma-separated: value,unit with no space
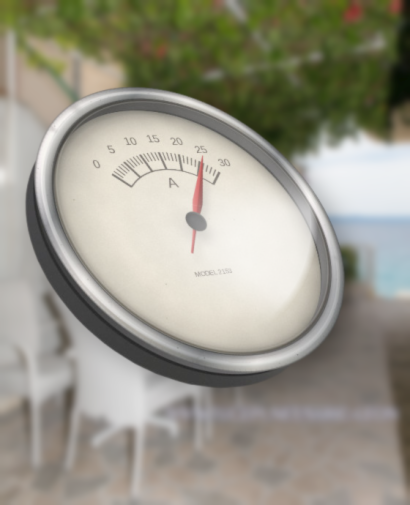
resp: 25,A
